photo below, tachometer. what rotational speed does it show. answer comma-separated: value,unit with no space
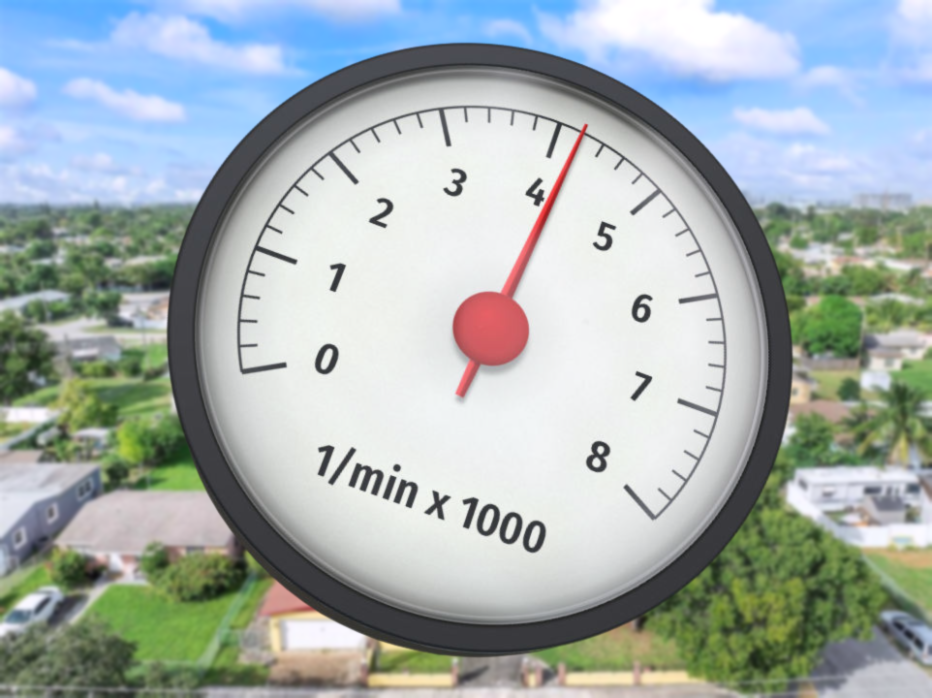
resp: 4200,rpm
